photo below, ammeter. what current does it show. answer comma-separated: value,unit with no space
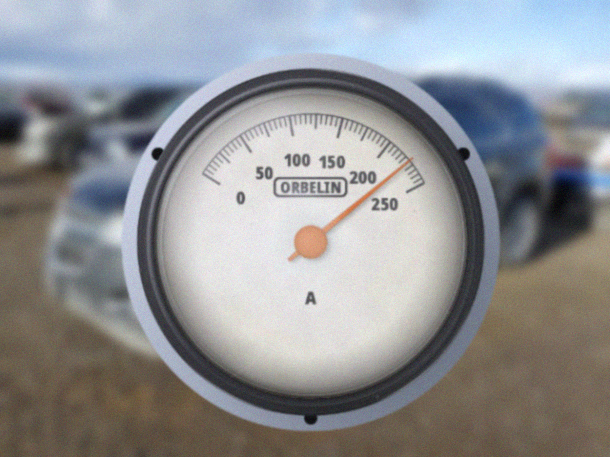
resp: 225,A
